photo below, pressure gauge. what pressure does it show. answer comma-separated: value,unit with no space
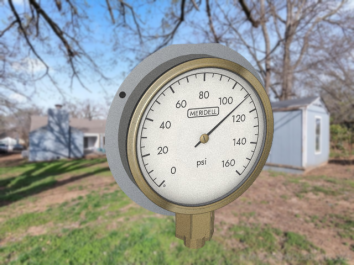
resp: 110,psi
